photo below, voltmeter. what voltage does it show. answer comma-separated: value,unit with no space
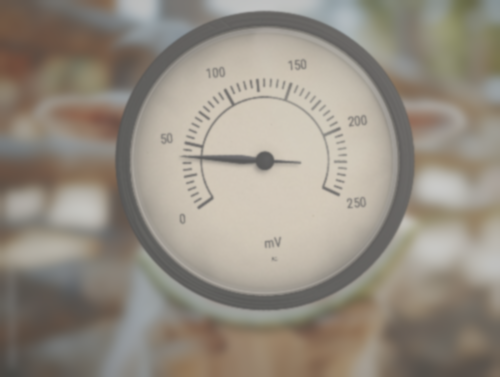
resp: 40,mV
